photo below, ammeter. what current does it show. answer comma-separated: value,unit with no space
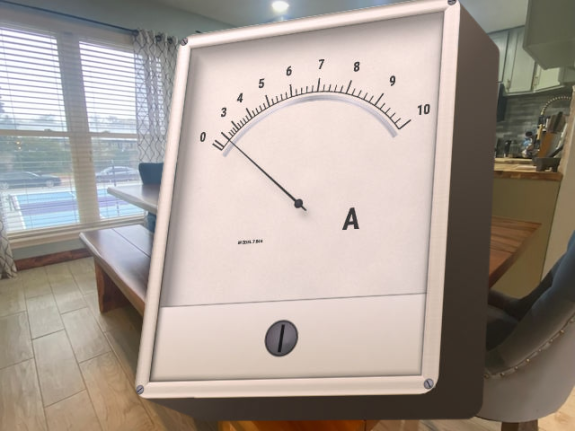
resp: 2,A
